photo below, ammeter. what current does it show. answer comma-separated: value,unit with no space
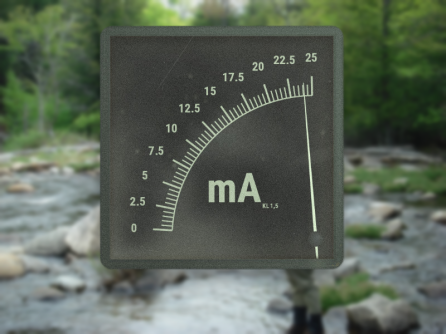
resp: 24,mA
